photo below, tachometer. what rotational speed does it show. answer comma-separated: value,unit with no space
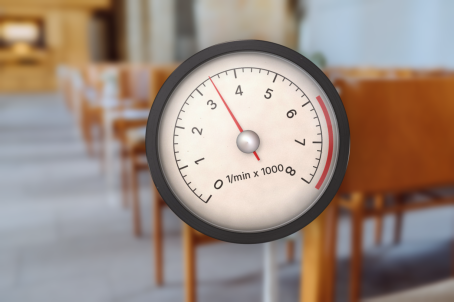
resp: 3400,rpm
